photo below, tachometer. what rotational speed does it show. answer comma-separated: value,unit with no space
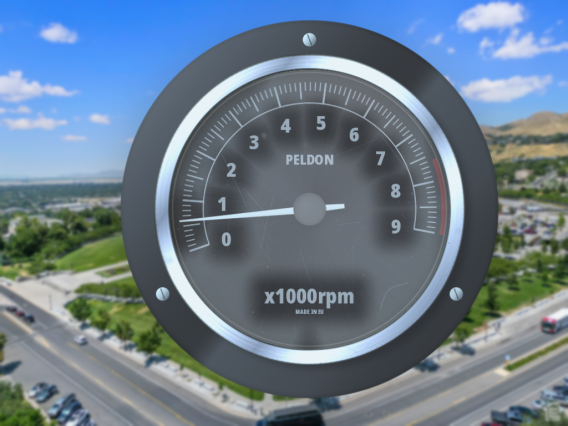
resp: 600,rpm
